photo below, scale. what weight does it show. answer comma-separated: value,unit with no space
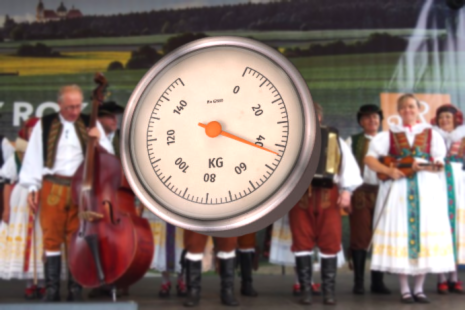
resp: 44,kg
